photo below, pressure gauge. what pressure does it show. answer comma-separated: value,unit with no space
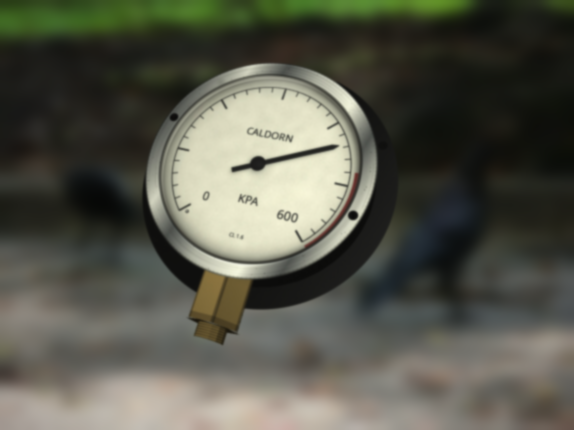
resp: 440,kPa
